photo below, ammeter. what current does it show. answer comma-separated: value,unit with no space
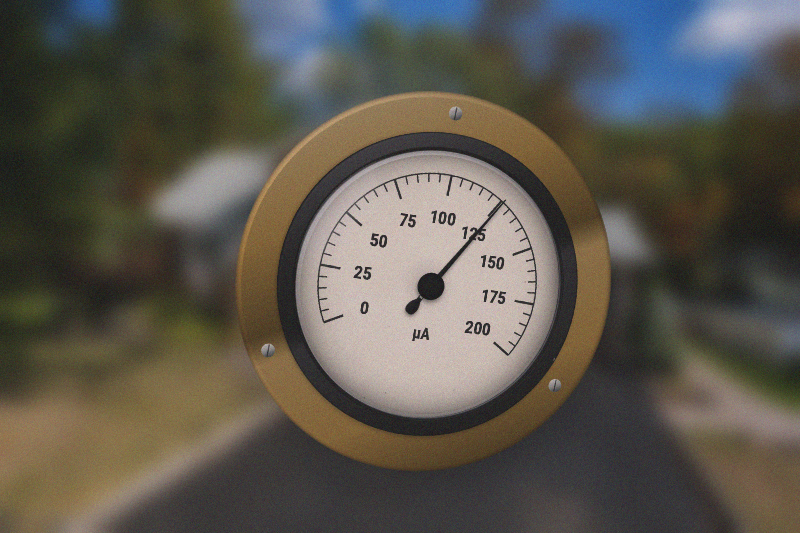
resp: 125,µA
